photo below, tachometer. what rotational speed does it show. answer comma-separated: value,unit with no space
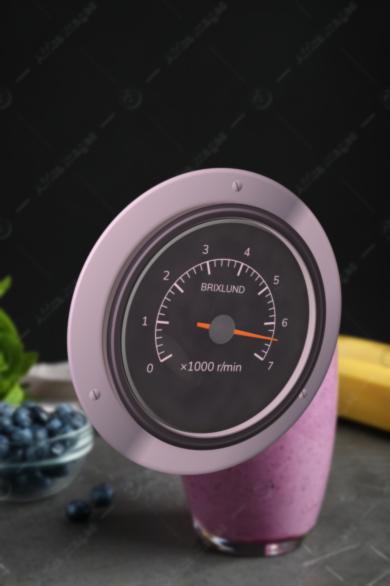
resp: 6400,rpm
